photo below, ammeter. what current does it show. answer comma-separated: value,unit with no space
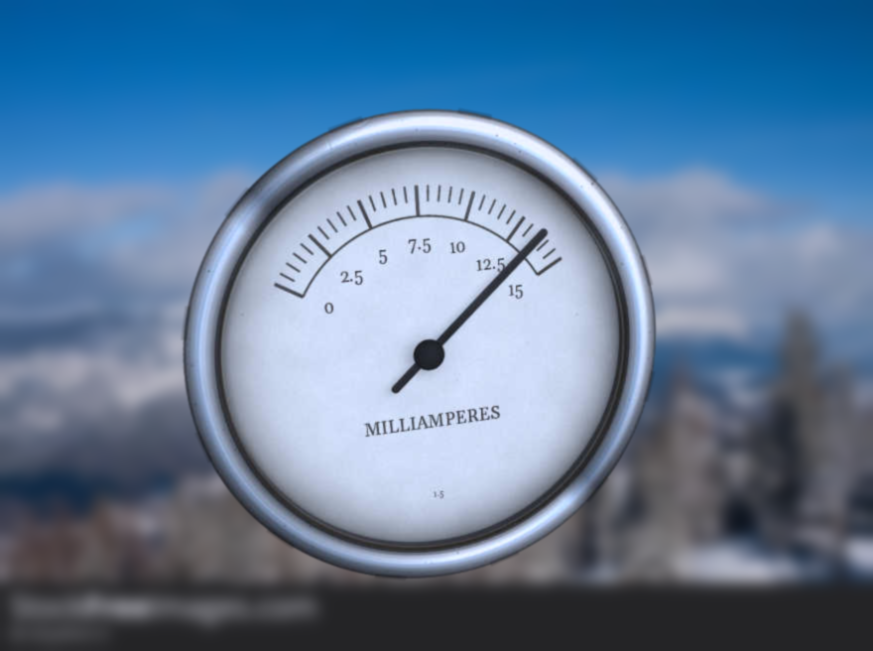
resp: 13.5,mA
